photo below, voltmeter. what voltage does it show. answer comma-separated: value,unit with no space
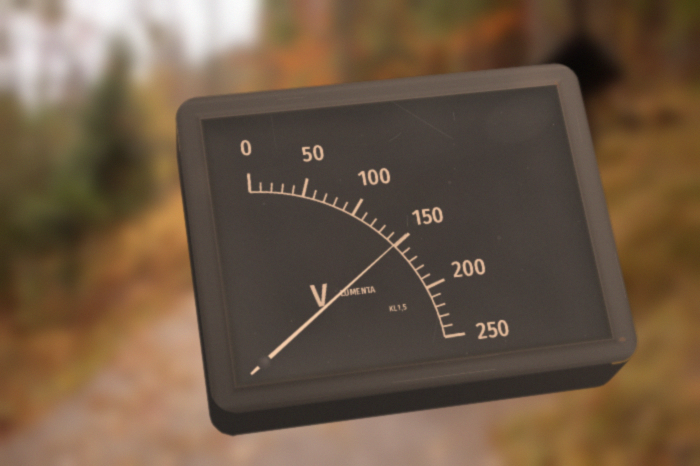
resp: 150,V
